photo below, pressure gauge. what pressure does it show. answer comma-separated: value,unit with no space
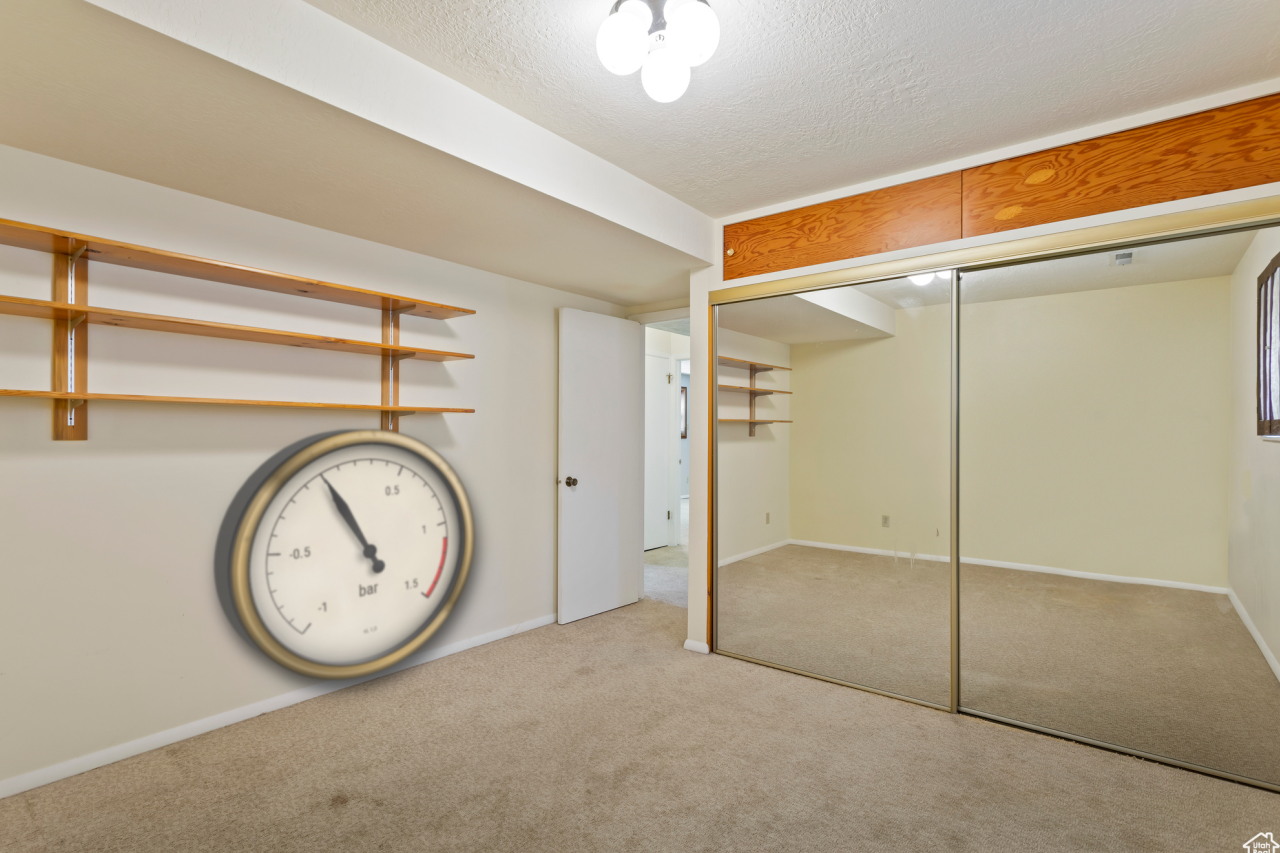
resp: 0,bar
